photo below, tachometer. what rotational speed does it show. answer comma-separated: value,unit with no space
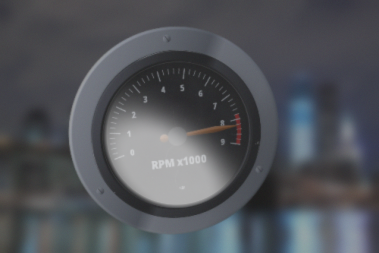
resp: 8200,rpm
